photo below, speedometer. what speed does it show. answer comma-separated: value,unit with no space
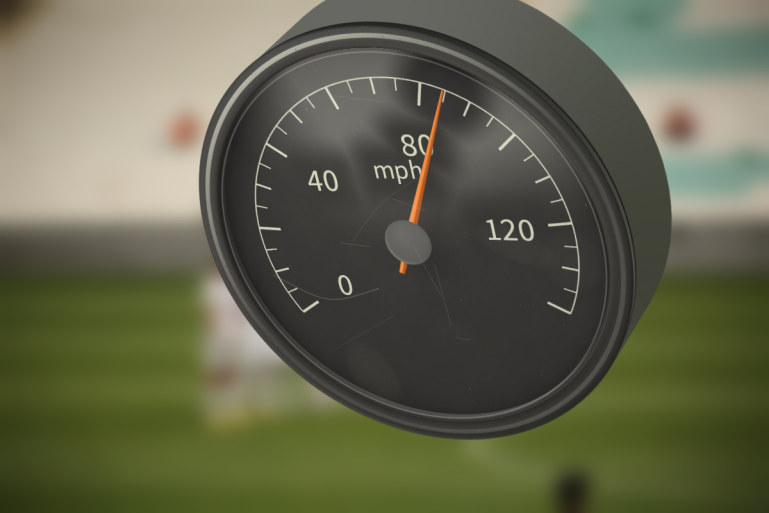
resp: 85,mph
